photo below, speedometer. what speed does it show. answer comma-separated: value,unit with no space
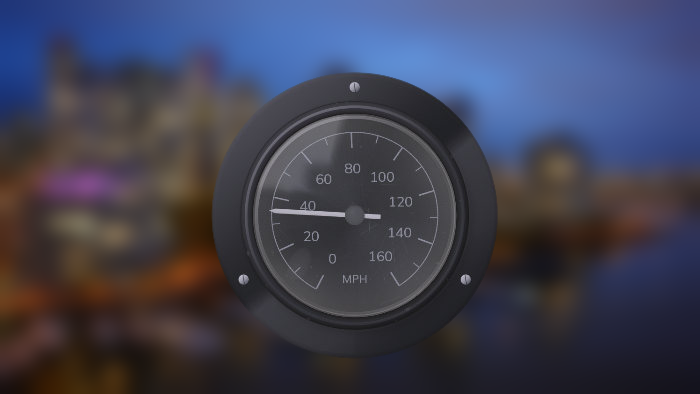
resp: 35,mph
